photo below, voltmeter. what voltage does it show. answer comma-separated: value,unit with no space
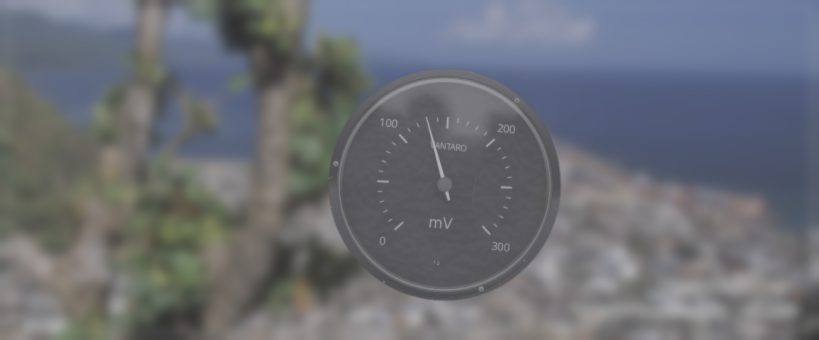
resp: 130,mV
